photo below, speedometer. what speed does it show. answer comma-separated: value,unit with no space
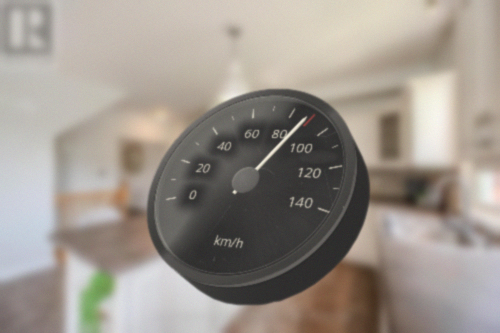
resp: 90,km/h
